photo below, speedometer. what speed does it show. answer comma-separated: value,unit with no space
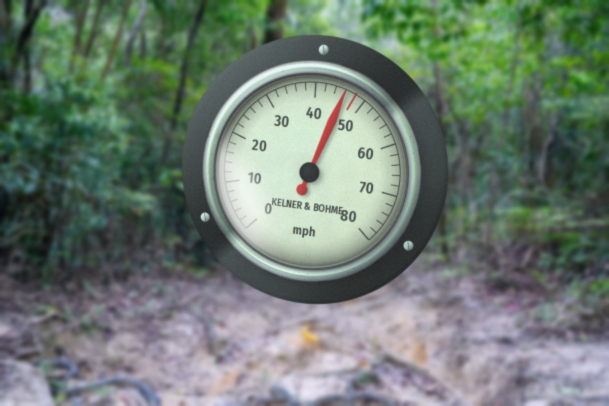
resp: 46,mph
